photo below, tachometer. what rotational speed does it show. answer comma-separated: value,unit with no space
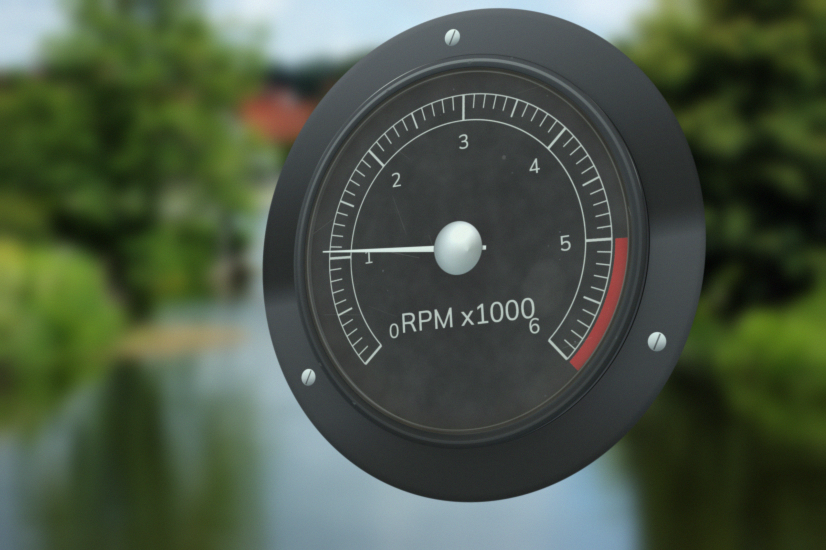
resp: 1050,rpm
